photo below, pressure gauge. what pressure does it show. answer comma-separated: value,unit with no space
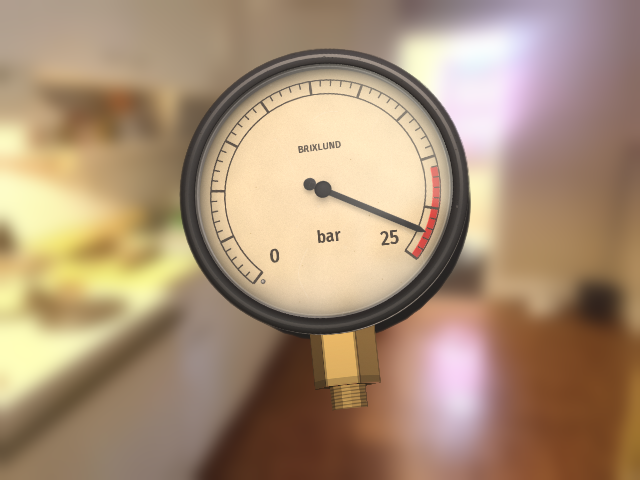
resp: 23.75,bar
